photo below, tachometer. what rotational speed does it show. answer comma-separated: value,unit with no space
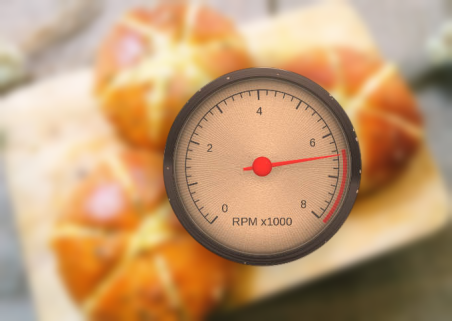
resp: 6500,rpm
